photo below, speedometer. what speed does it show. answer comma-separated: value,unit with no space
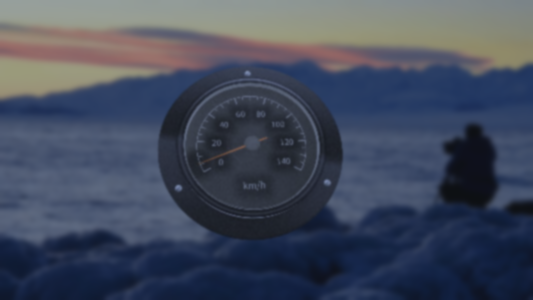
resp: 5,km/h
